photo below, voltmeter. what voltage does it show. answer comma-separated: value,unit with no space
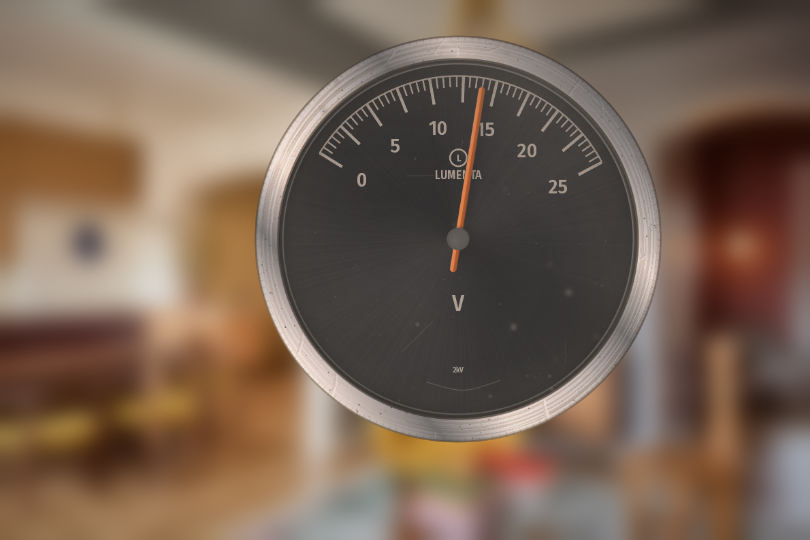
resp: 14,V
